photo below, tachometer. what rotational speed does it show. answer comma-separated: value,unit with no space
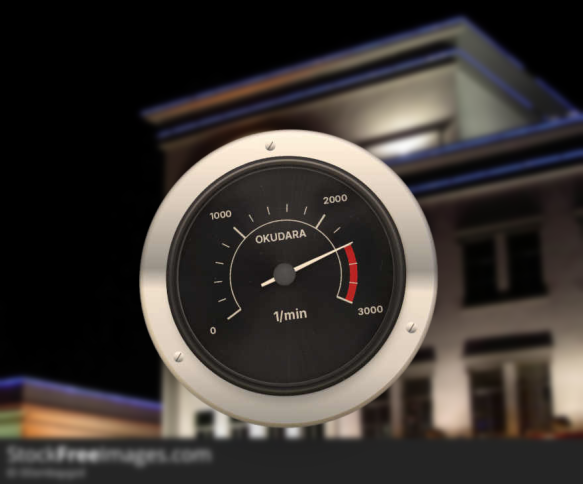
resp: 2400,rpm
